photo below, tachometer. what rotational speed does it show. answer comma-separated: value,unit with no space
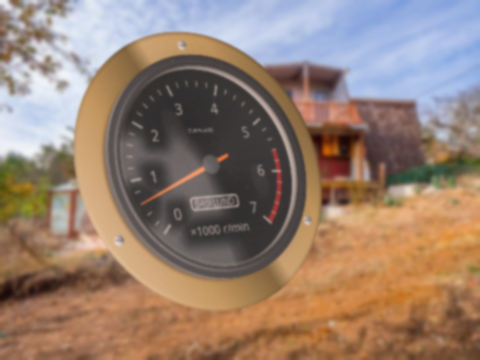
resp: 600,rpm
